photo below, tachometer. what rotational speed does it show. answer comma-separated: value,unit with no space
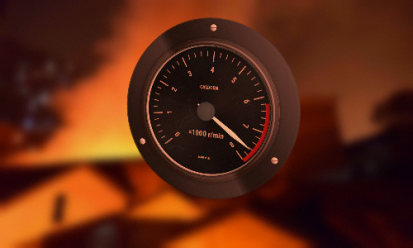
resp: 7600,rpm
